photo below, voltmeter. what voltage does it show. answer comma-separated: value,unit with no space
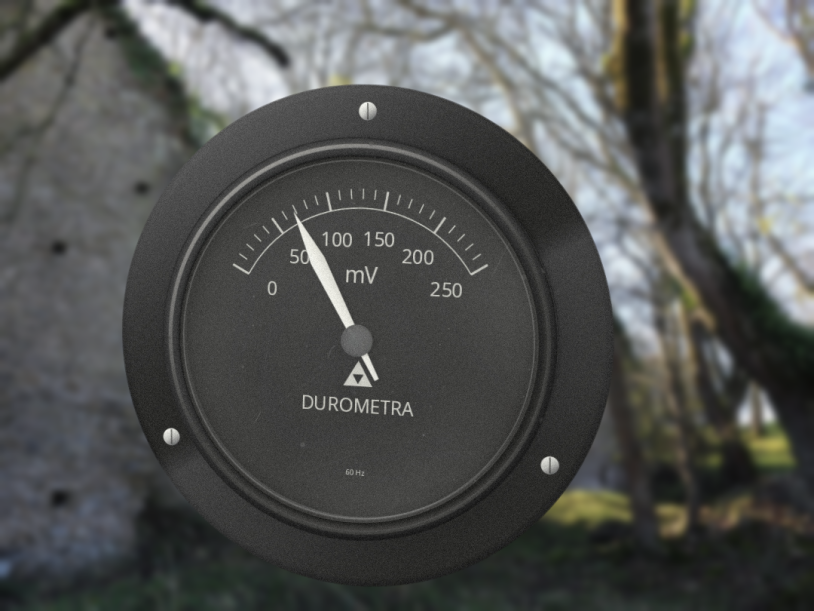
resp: 70,mV
